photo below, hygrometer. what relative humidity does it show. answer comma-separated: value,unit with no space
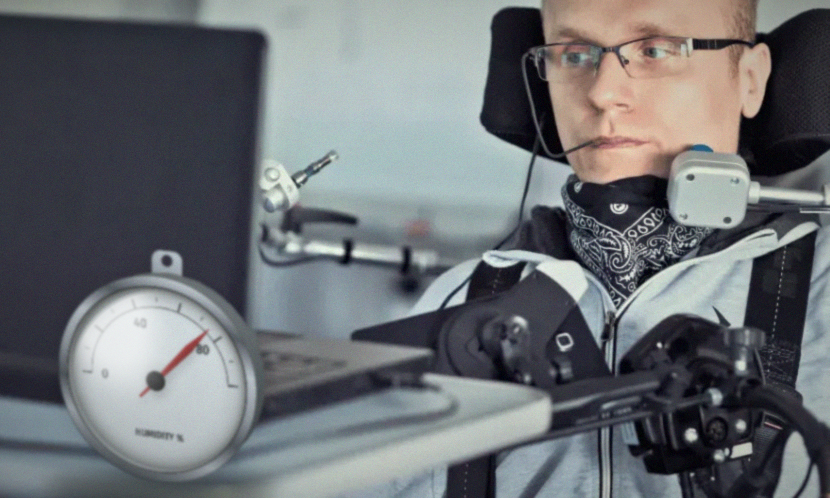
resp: 75,%
